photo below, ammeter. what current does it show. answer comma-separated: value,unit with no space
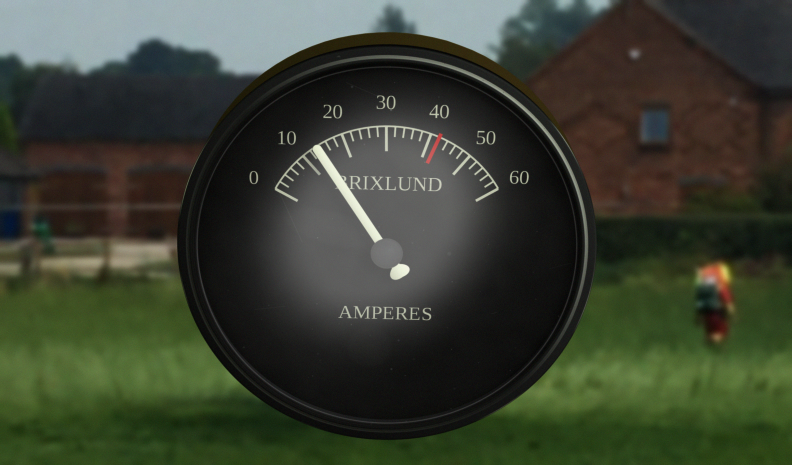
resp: 14,A
